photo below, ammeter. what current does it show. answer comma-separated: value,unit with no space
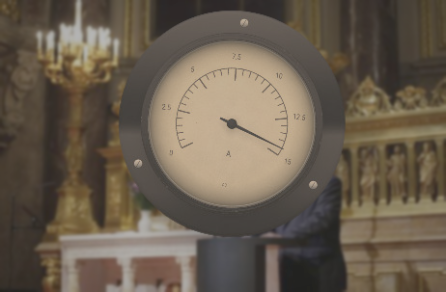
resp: 14.5,A
